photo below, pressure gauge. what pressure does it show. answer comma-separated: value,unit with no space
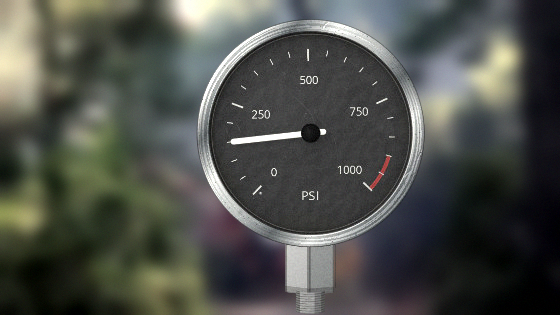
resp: 150,psi
